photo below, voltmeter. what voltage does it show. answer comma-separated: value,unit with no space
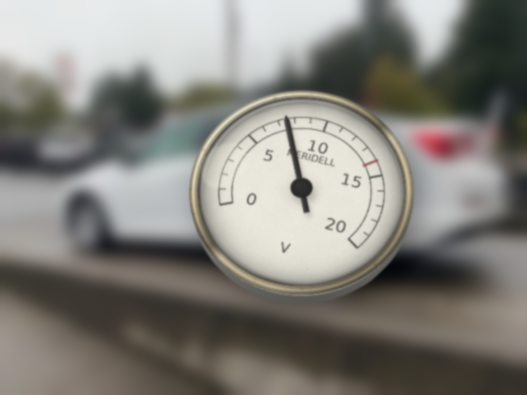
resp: 7.5,V
